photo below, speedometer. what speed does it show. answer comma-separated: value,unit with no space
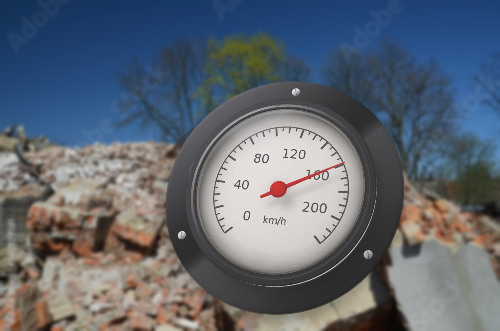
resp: 160,km/h
